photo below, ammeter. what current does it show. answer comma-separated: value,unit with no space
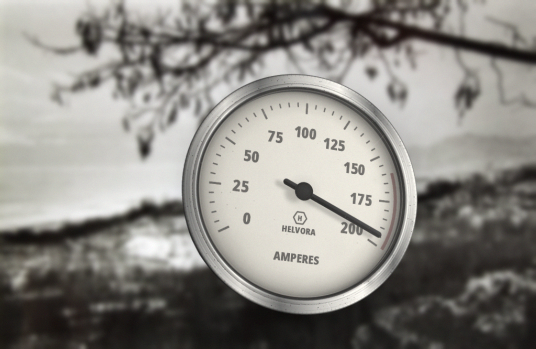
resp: 195,A
